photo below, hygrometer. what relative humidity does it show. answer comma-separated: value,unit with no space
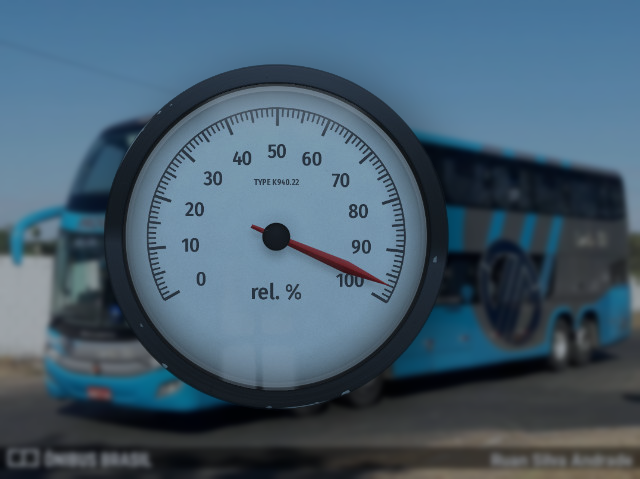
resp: 97,%
